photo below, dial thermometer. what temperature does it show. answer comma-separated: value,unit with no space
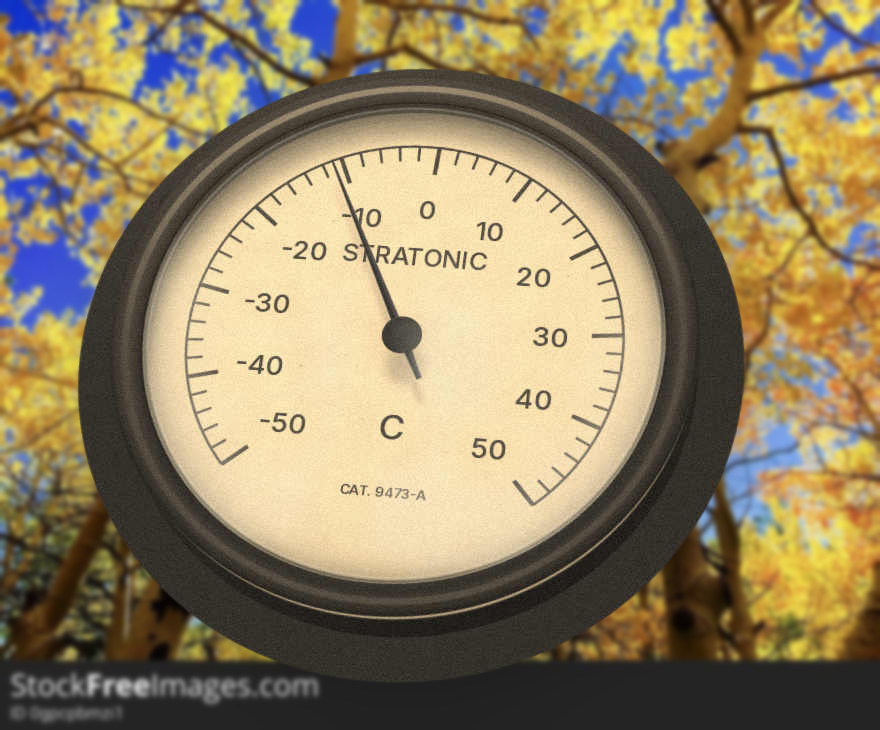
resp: -11,°C
